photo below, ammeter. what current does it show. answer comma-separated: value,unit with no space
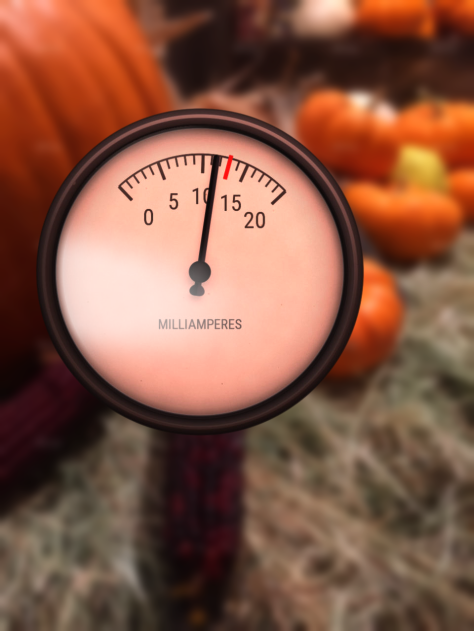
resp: 11.5,mA
